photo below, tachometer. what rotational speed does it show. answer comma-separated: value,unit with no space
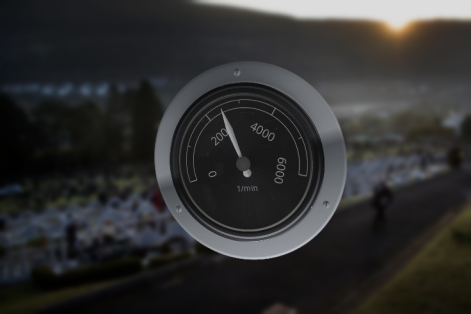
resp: 2500,rpm
